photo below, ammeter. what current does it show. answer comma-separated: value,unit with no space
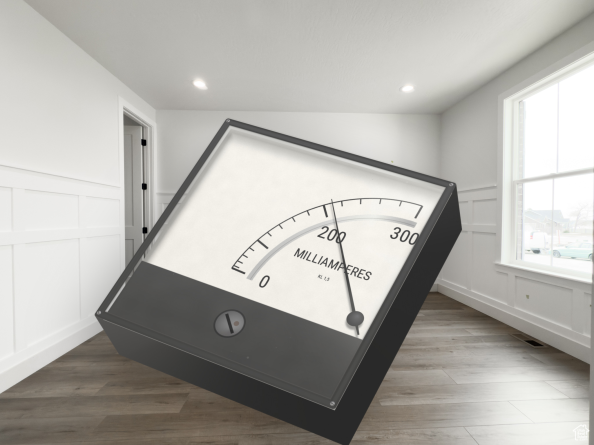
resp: 210,mA
